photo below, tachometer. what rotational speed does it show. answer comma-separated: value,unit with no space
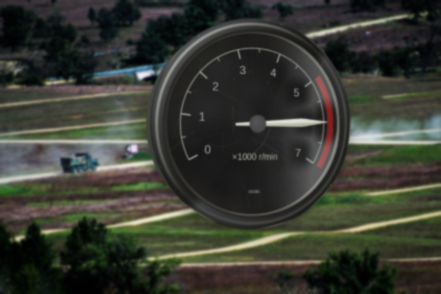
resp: 6000,rpm
